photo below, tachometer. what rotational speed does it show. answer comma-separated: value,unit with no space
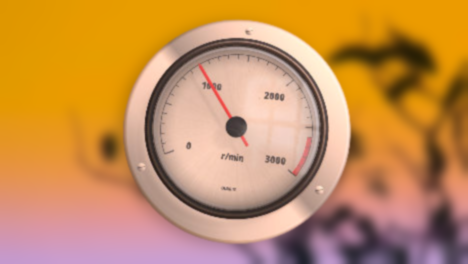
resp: 1000,rpm
